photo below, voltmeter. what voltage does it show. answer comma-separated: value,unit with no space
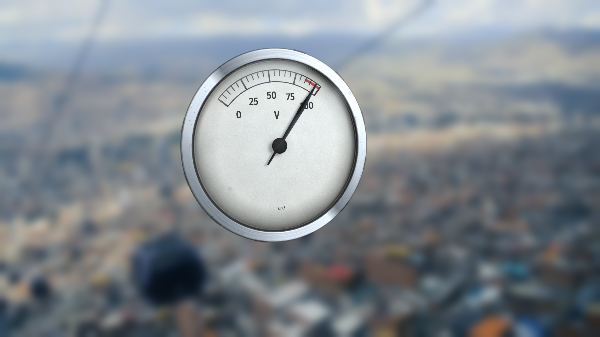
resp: 95,V
